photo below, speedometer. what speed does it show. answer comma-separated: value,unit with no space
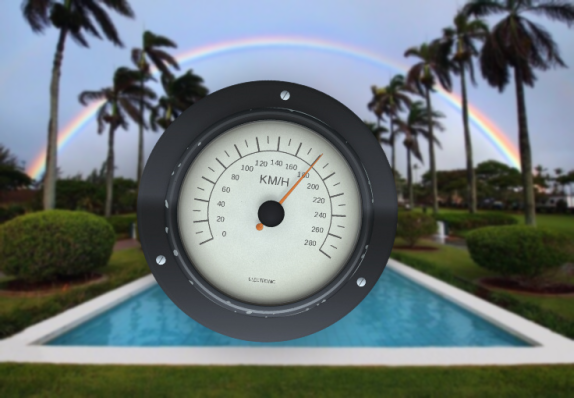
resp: 180,km/h
